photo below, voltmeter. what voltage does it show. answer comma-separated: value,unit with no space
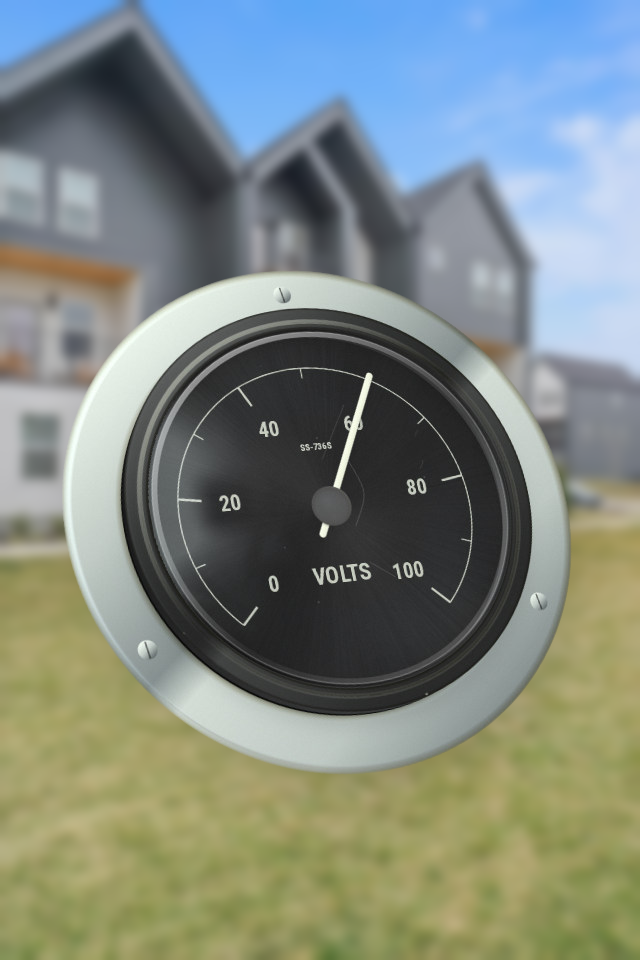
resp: 60,V
